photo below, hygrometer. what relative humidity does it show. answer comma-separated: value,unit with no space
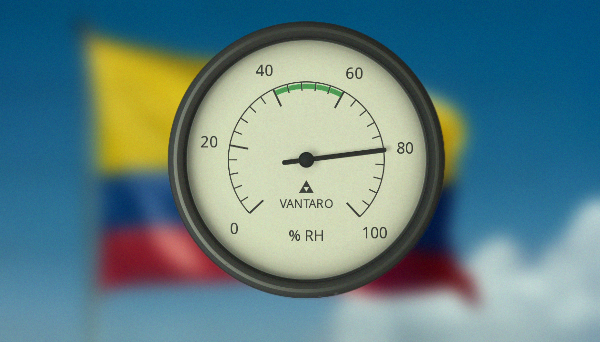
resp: 80,%
